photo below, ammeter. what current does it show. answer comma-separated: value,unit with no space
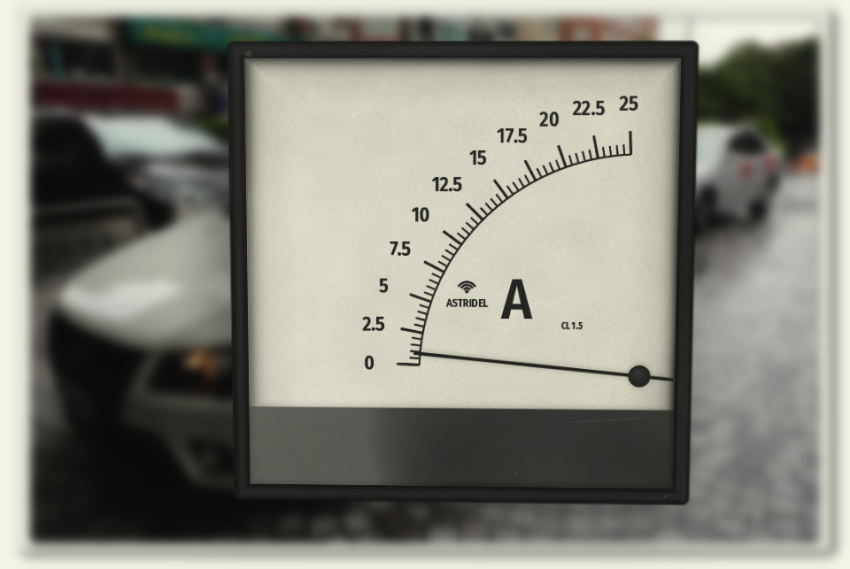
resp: 1,A
